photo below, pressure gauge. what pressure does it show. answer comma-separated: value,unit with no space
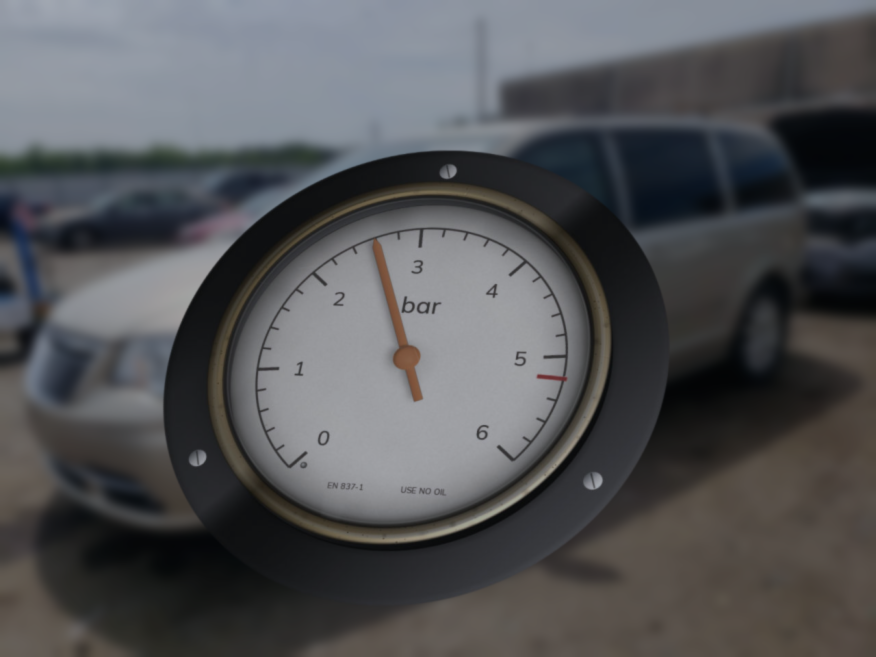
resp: 2.6,bar
